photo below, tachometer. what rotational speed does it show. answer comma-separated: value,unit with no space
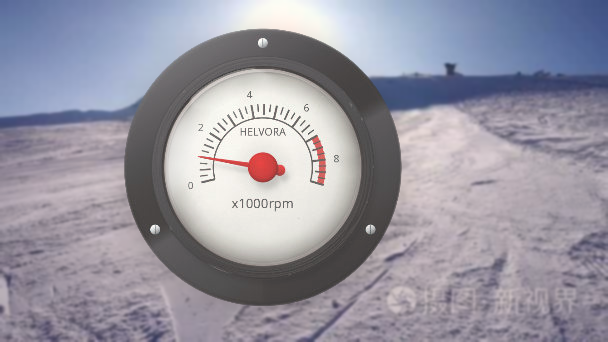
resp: 1000,rpm
